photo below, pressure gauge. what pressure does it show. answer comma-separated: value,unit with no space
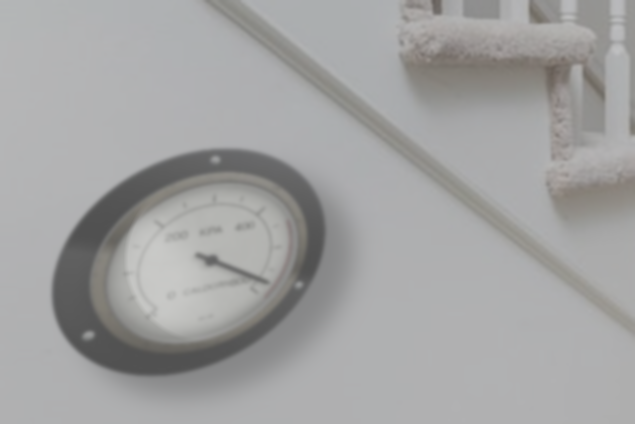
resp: 575,kPa
